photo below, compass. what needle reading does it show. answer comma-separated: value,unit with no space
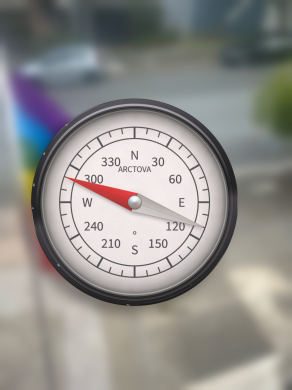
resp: 290,°
